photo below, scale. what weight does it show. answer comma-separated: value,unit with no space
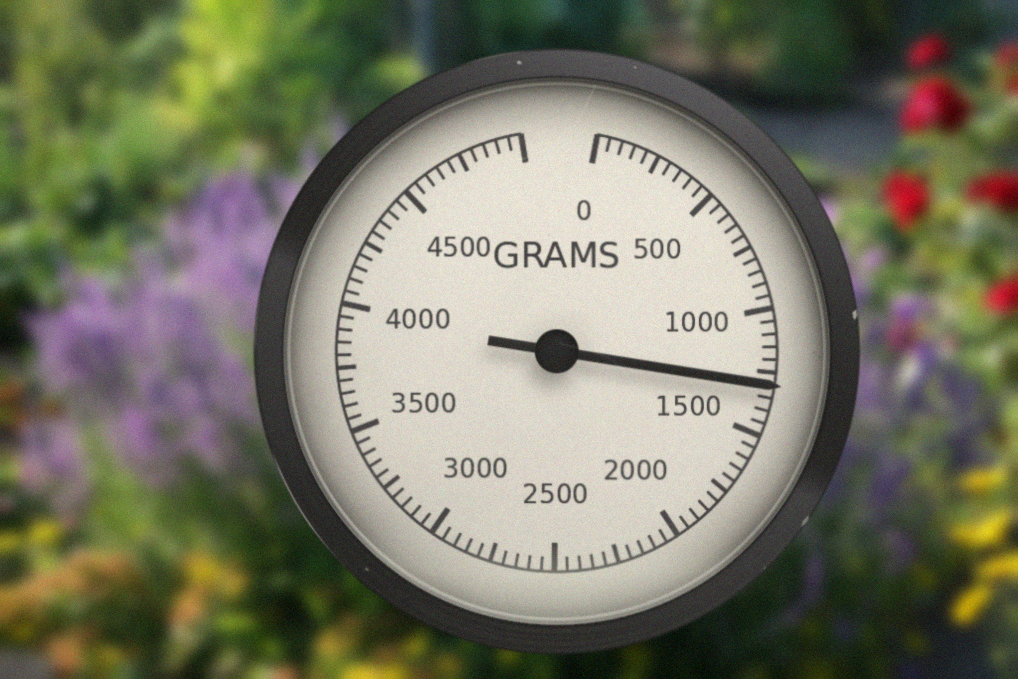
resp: 1300,g
